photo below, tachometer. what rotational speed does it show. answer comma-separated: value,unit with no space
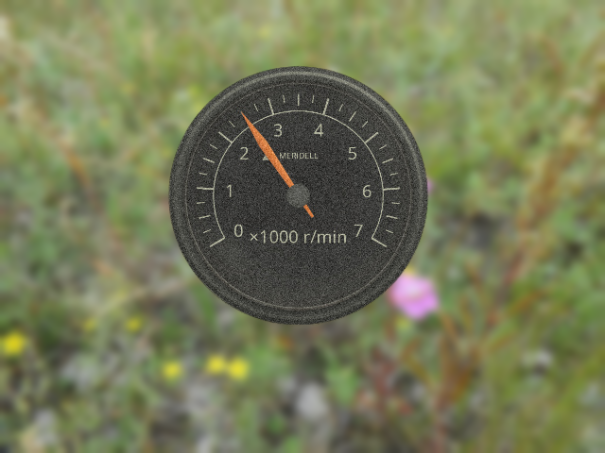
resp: 2500,rpm
